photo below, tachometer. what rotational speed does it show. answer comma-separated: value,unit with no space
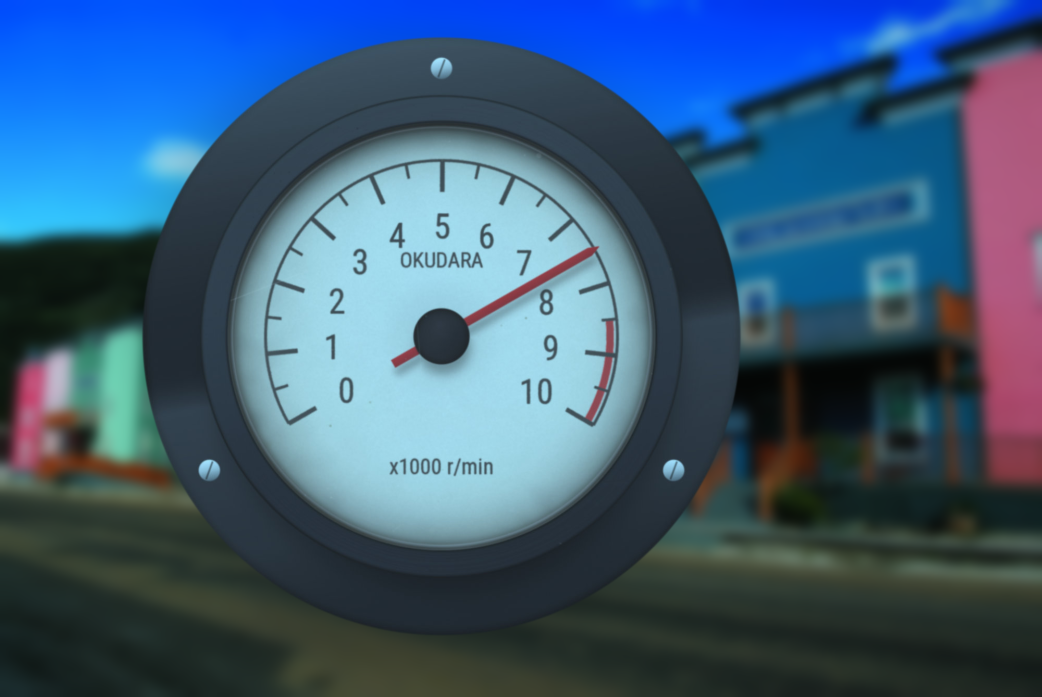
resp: 7500,rpm
